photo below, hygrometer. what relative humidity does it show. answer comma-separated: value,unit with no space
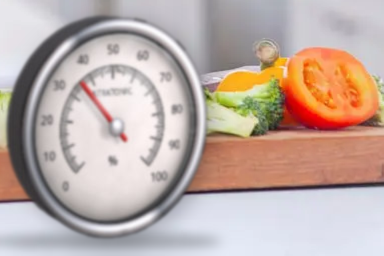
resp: 35,%
